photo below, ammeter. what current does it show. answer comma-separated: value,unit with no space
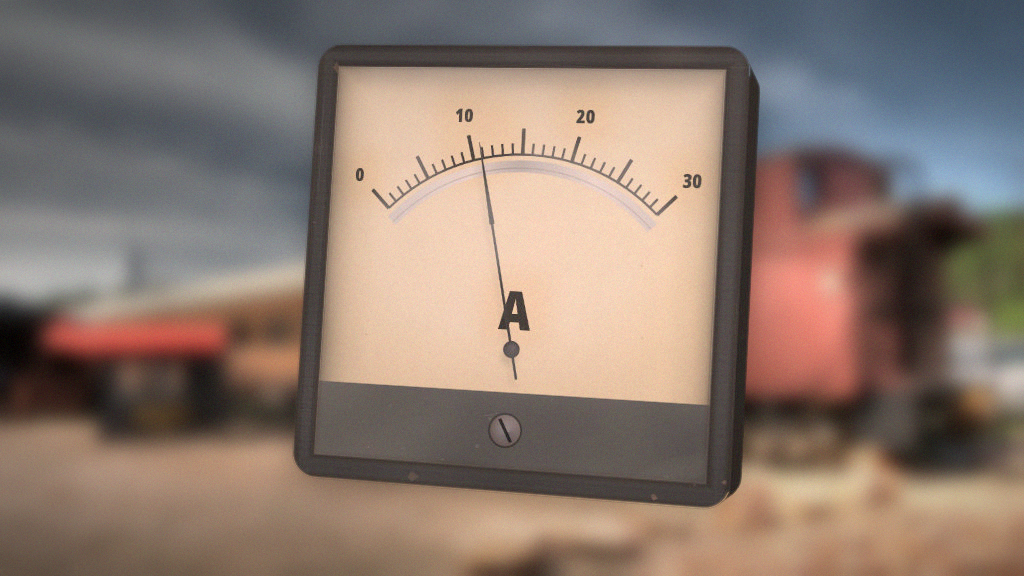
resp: 11,A
